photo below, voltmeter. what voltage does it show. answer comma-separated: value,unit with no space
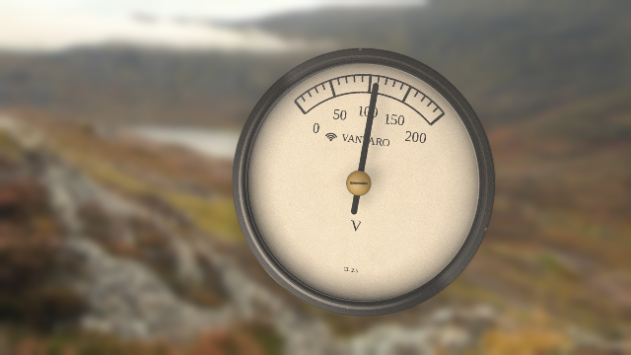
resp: 110,V
